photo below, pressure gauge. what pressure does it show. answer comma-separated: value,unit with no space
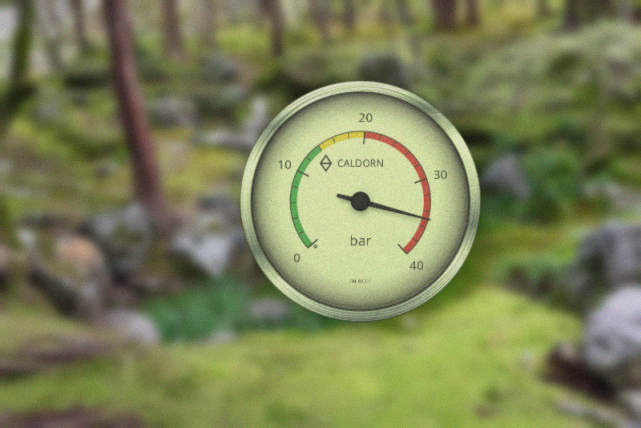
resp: 35,bar
